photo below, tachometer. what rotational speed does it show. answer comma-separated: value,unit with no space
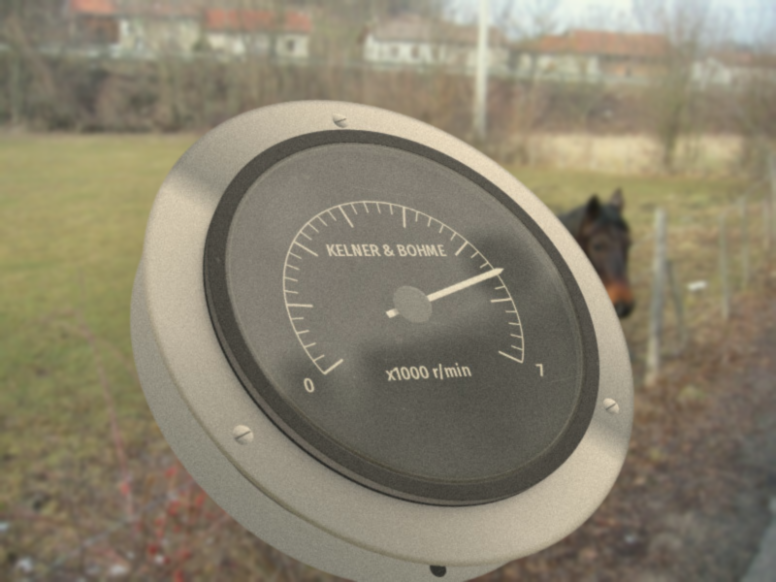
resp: 5600,rpm
